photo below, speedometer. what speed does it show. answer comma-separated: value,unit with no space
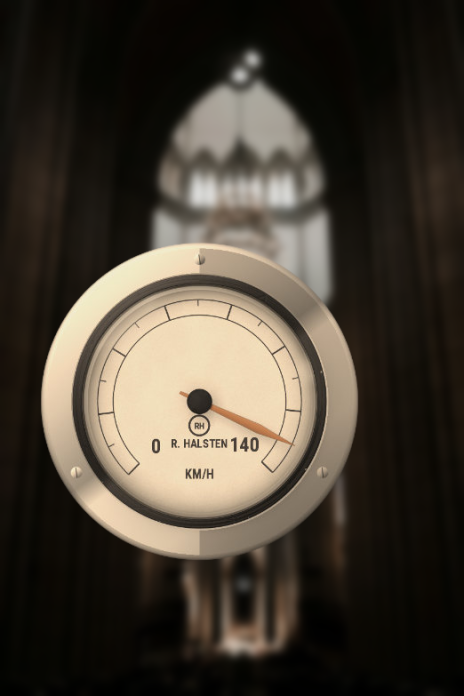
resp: 130,km/h
